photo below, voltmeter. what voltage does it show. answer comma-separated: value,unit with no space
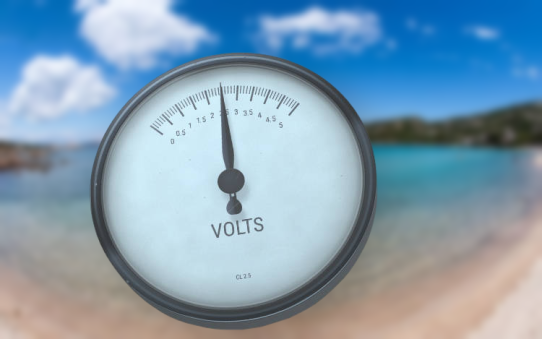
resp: 2.5,V
